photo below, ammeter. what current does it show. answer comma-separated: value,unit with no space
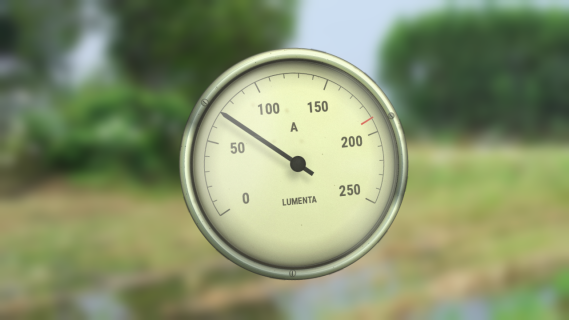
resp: 70,A
